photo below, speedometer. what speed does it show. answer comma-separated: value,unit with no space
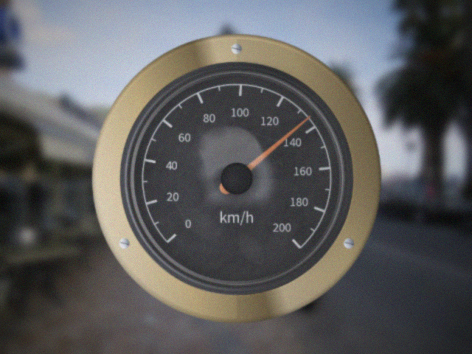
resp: 135,km/h
